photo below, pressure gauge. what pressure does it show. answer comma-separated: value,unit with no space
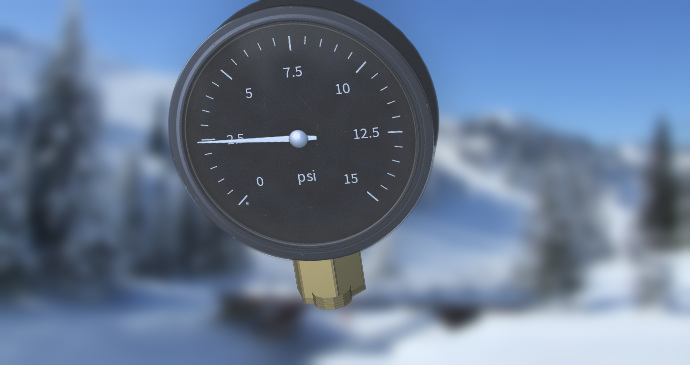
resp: 2.5,psi
